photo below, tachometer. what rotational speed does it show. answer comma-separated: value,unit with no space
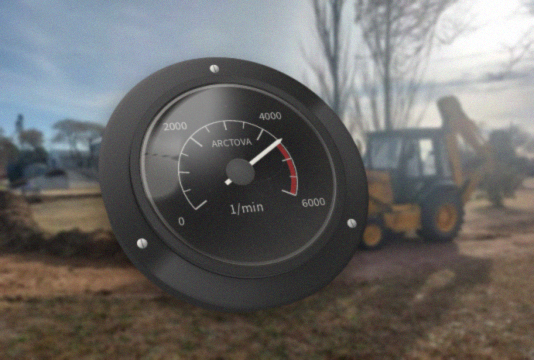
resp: 4500,rpm
